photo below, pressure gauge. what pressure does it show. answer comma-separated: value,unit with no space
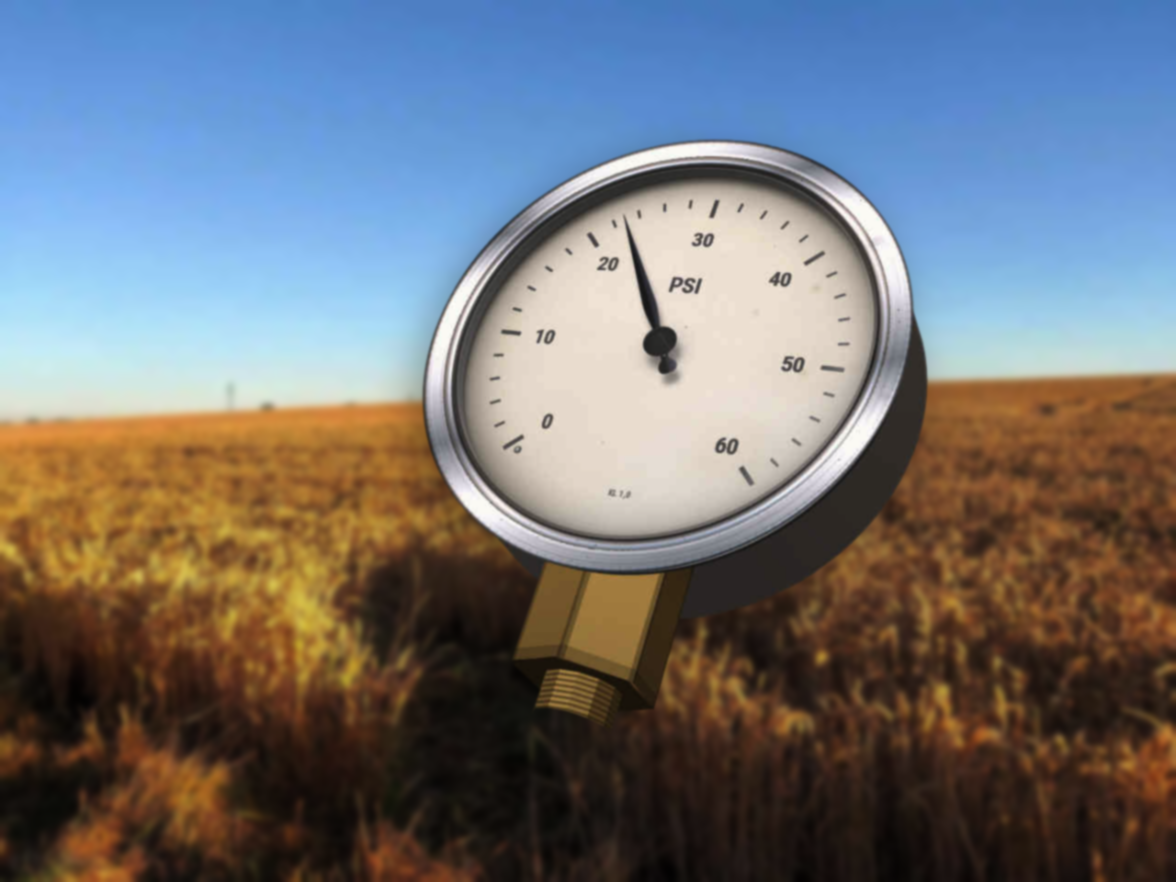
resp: 23,psi
